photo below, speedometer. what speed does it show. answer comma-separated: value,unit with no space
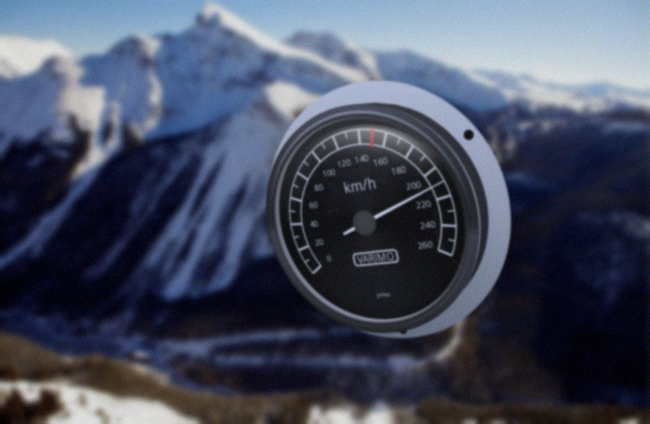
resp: 210,km/h
